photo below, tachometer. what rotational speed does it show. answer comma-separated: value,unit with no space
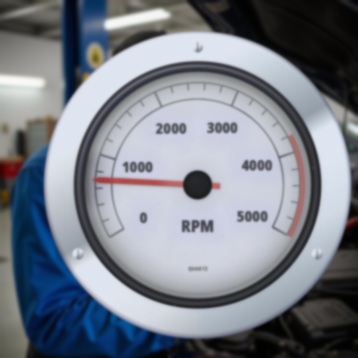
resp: 700,rpm
